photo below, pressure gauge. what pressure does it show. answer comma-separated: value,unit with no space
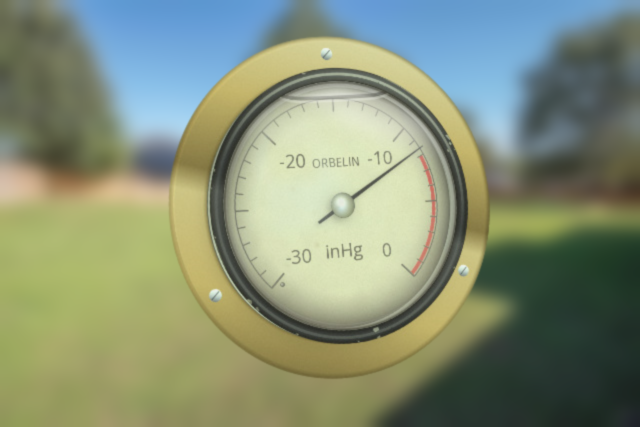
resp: -8.5,inHg
